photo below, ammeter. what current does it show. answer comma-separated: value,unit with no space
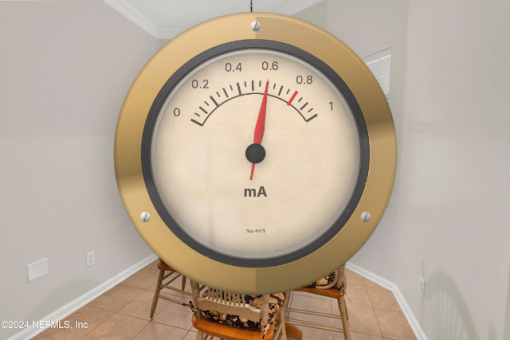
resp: 0.6,mA
